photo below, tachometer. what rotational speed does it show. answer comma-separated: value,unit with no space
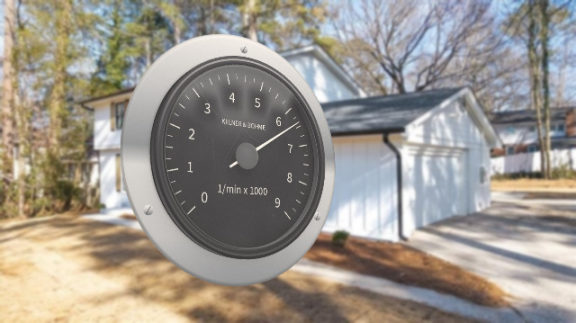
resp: 6375,rpm
